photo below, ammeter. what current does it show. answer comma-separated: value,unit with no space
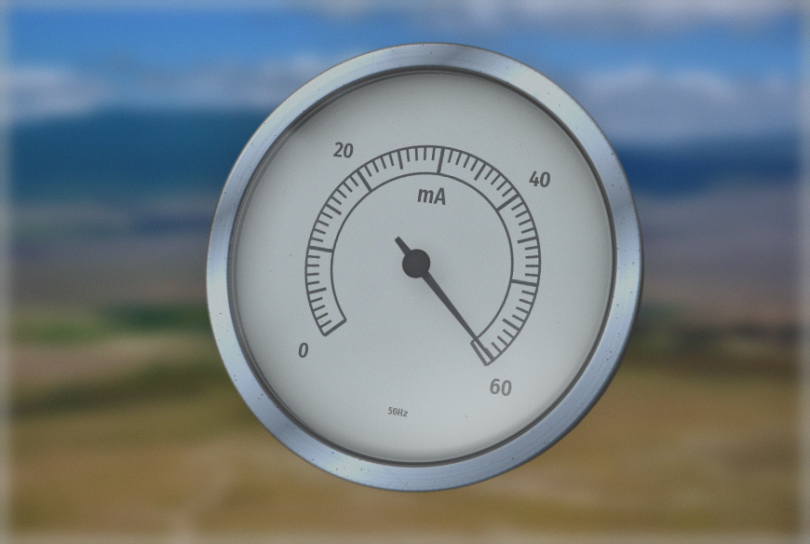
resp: 59,mA
